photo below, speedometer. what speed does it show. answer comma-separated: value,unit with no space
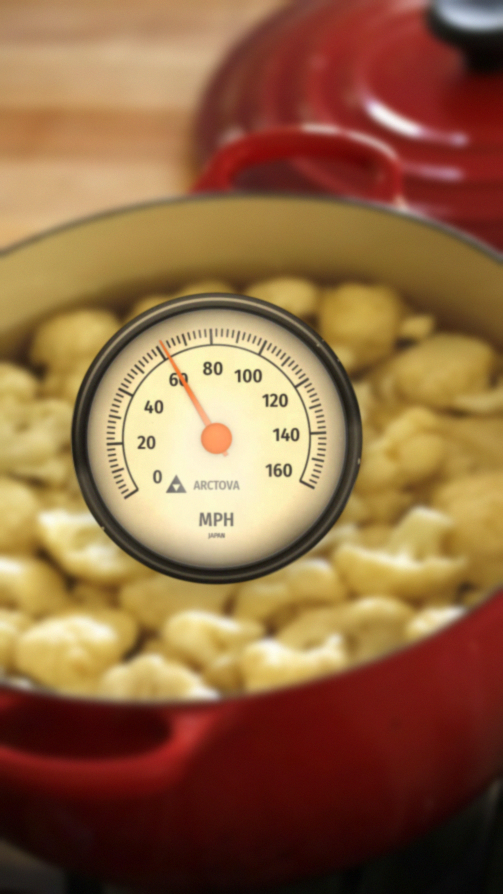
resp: 62,mph
